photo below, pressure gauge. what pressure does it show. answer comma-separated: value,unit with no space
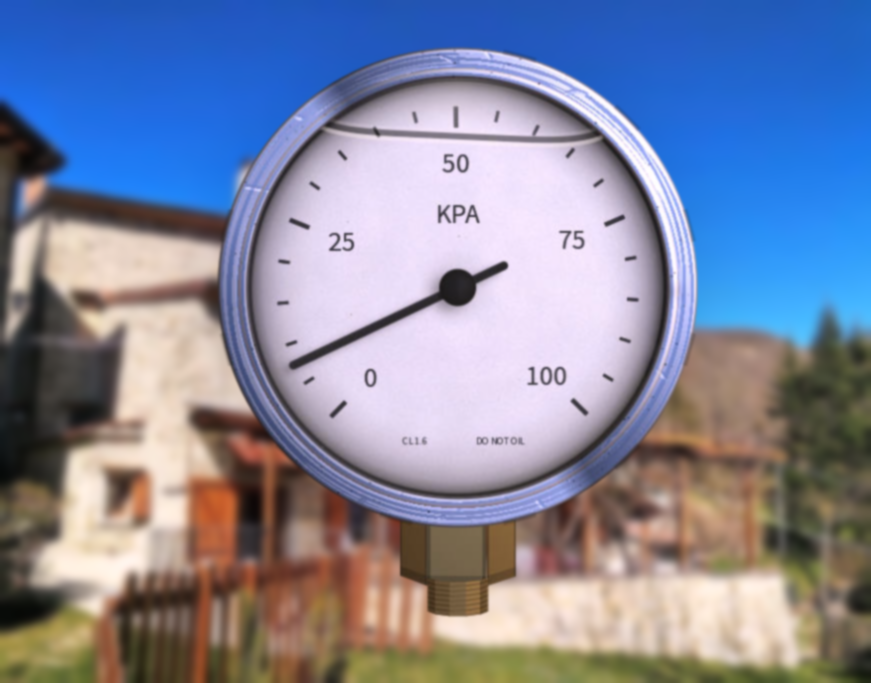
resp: 7.5,kPa
